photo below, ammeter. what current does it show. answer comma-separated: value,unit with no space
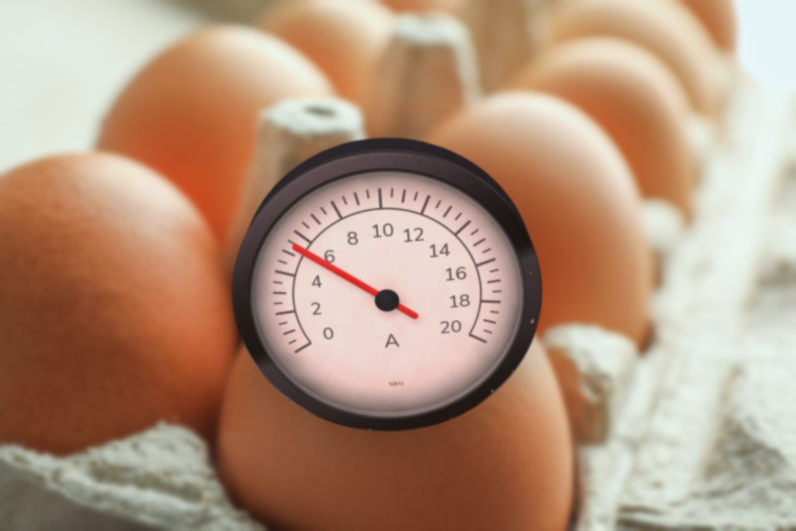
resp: 5.5,A
